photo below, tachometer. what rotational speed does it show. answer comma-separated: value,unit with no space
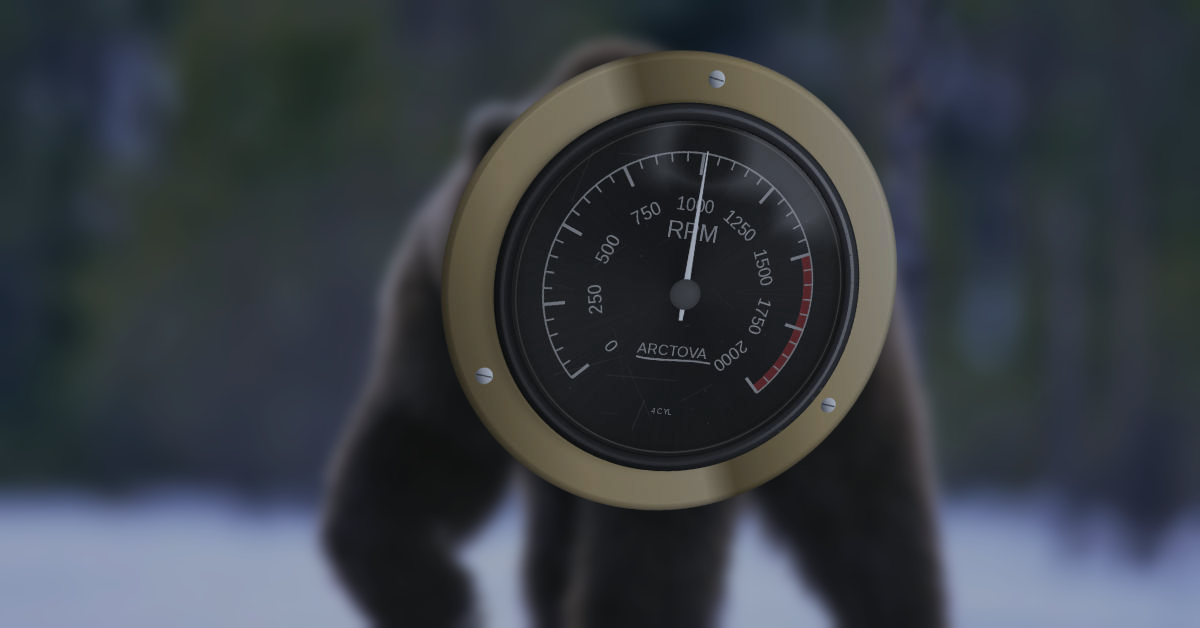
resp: 1000,rpm
